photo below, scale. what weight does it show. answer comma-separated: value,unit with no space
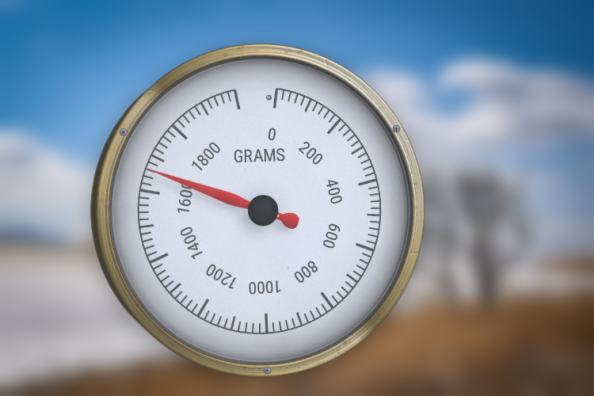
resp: 1660,g
